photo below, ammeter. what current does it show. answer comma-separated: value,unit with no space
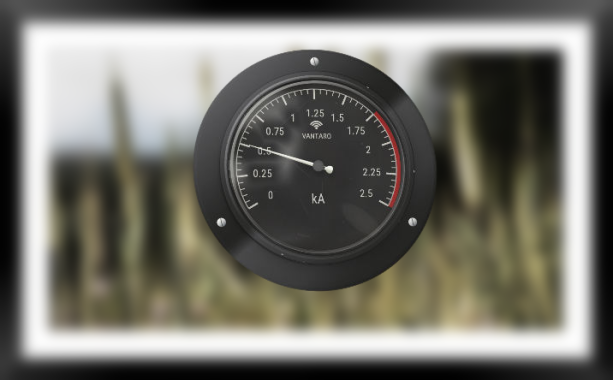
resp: 0.5,kA
